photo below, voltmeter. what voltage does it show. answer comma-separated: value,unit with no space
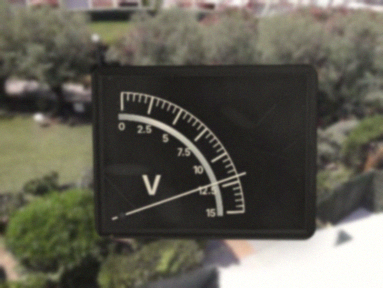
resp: 12,V
